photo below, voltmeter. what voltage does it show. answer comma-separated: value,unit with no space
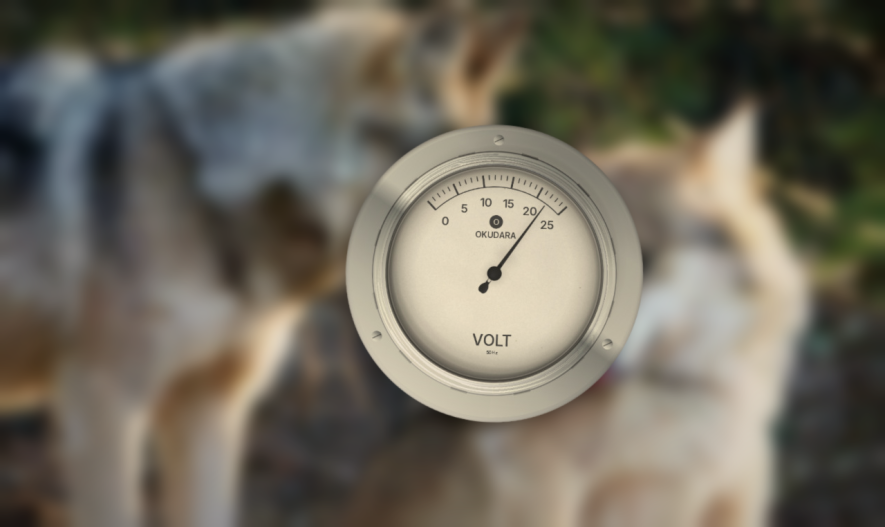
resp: 22,V
